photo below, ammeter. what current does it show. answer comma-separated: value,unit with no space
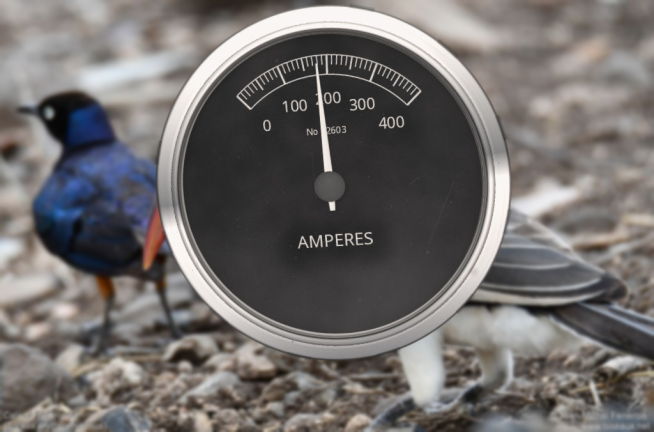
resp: 180,A
